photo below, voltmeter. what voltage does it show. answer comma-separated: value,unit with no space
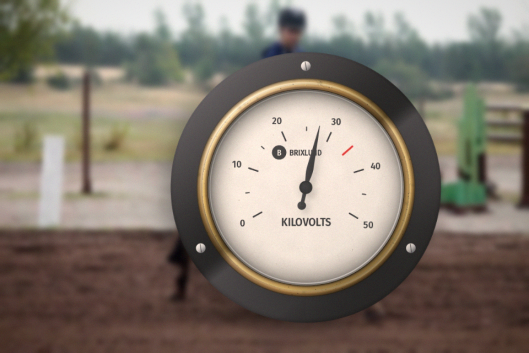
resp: 27.5,kV
